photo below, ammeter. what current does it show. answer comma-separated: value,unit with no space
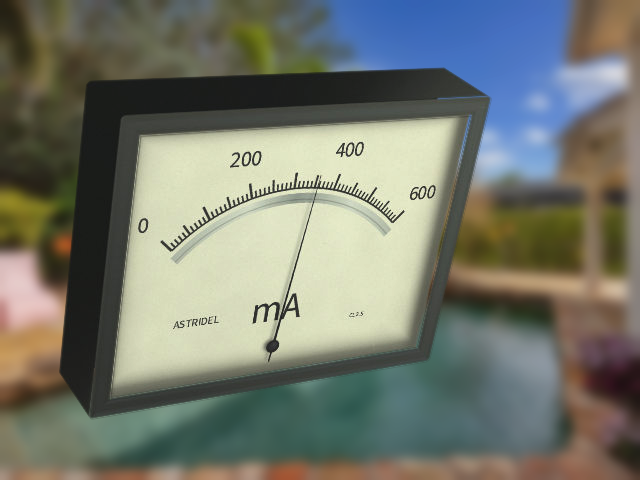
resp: 350,mA
